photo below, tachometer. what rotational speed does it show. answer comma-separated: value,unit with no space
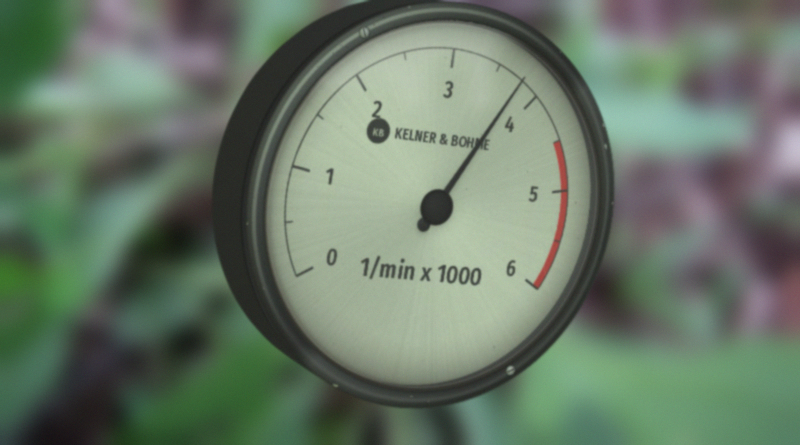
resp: 3750,rpm
